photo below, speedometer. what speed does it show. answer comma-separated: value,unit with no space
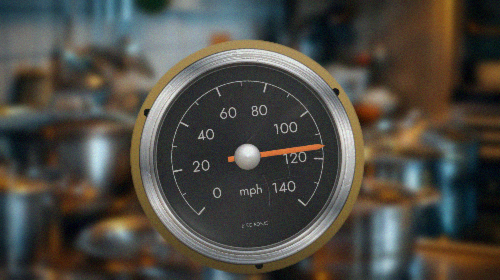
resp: 115,mph
